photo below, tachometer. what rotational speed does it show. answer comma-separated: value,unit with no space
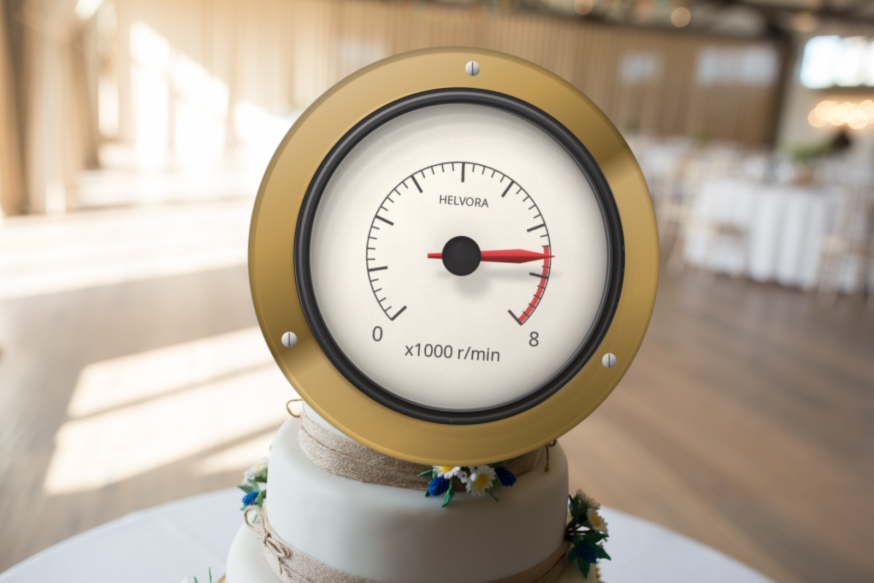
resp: 6600,rpm
